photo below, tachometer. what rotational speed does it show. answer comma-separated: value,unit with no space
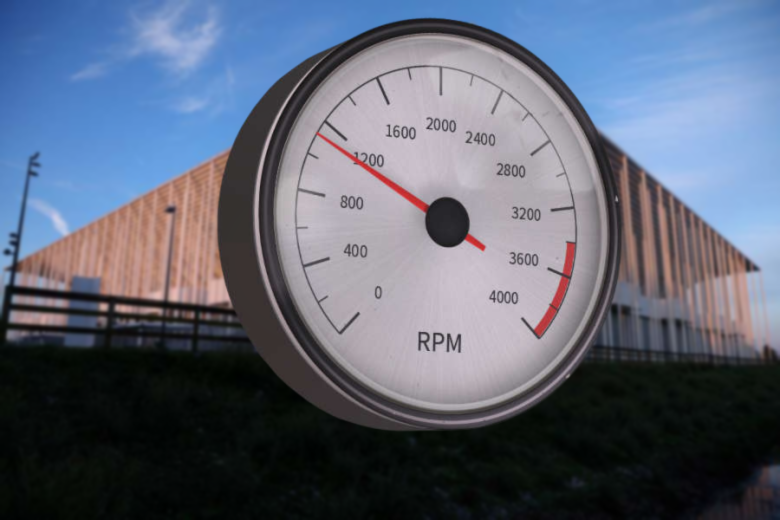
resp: 1100,rpm
